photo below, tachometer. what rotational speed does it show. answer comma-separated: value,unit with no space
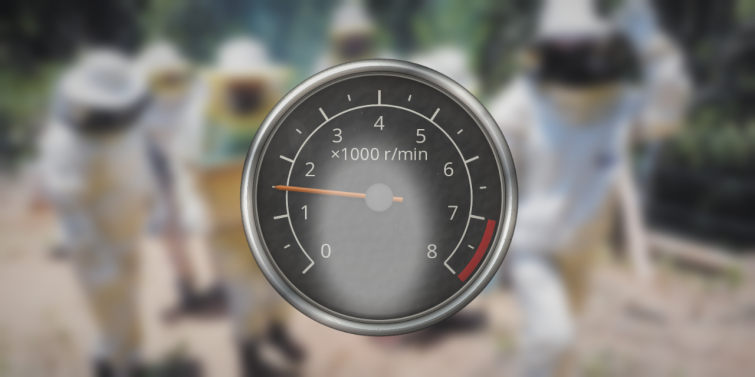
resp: 1500,rpm
